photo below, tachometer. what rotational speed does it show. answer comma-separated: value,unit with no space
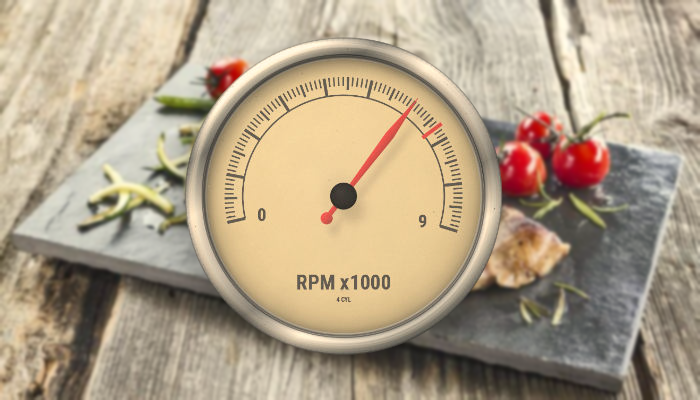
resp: 6000,rpm
